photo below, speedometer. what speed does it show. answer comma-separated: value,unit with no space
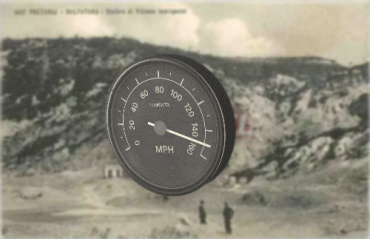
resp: 150,mph
